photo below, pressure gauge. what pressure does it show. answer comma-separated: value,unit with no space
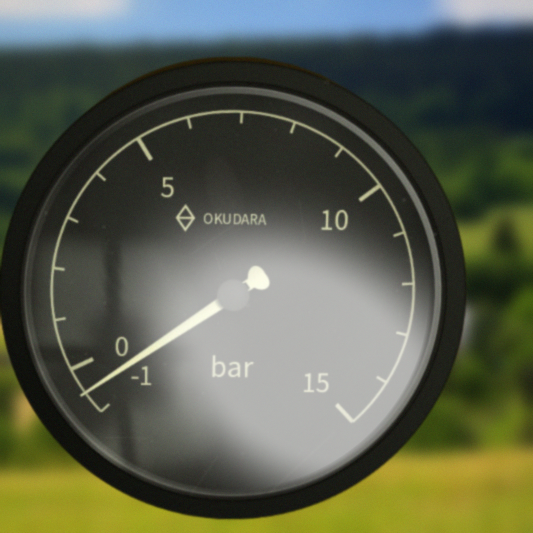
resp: -0.5,bar
